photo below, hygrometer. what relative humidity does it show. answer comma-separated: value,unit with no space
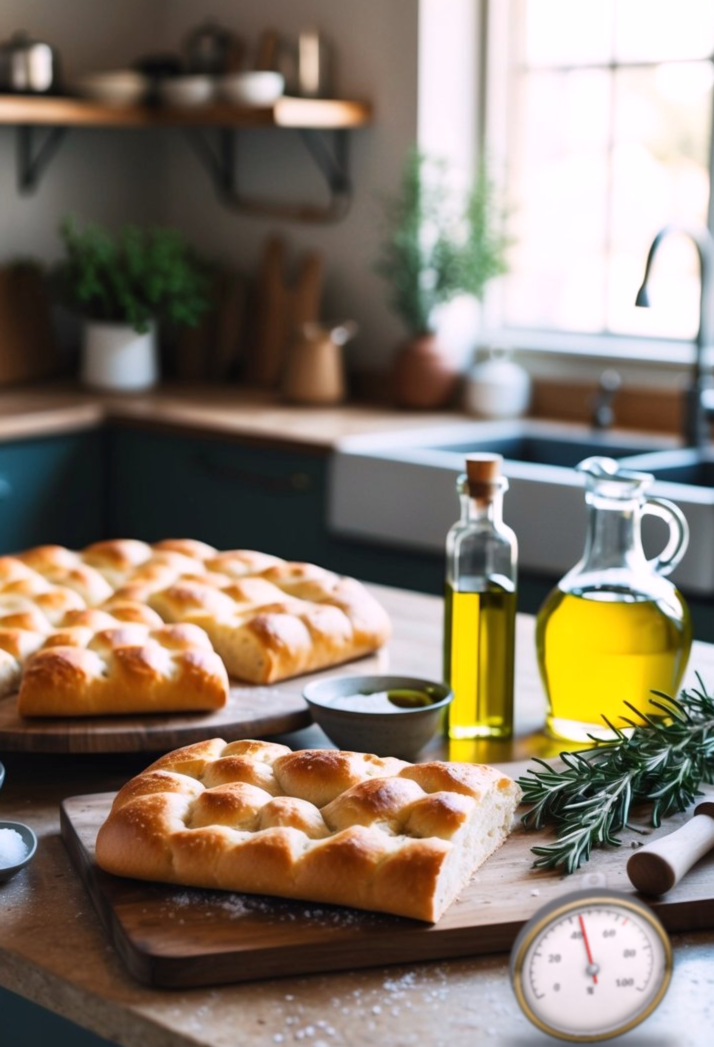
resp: 44,%
